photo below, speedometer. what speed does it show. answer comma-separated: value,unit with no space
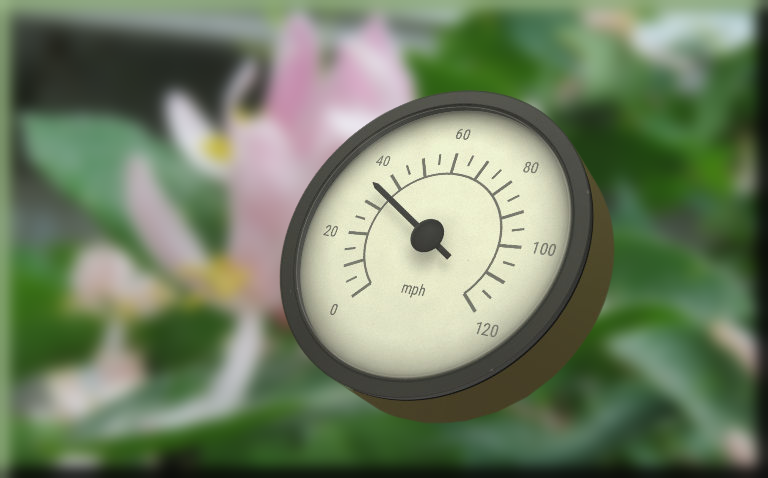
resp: 35,mph
